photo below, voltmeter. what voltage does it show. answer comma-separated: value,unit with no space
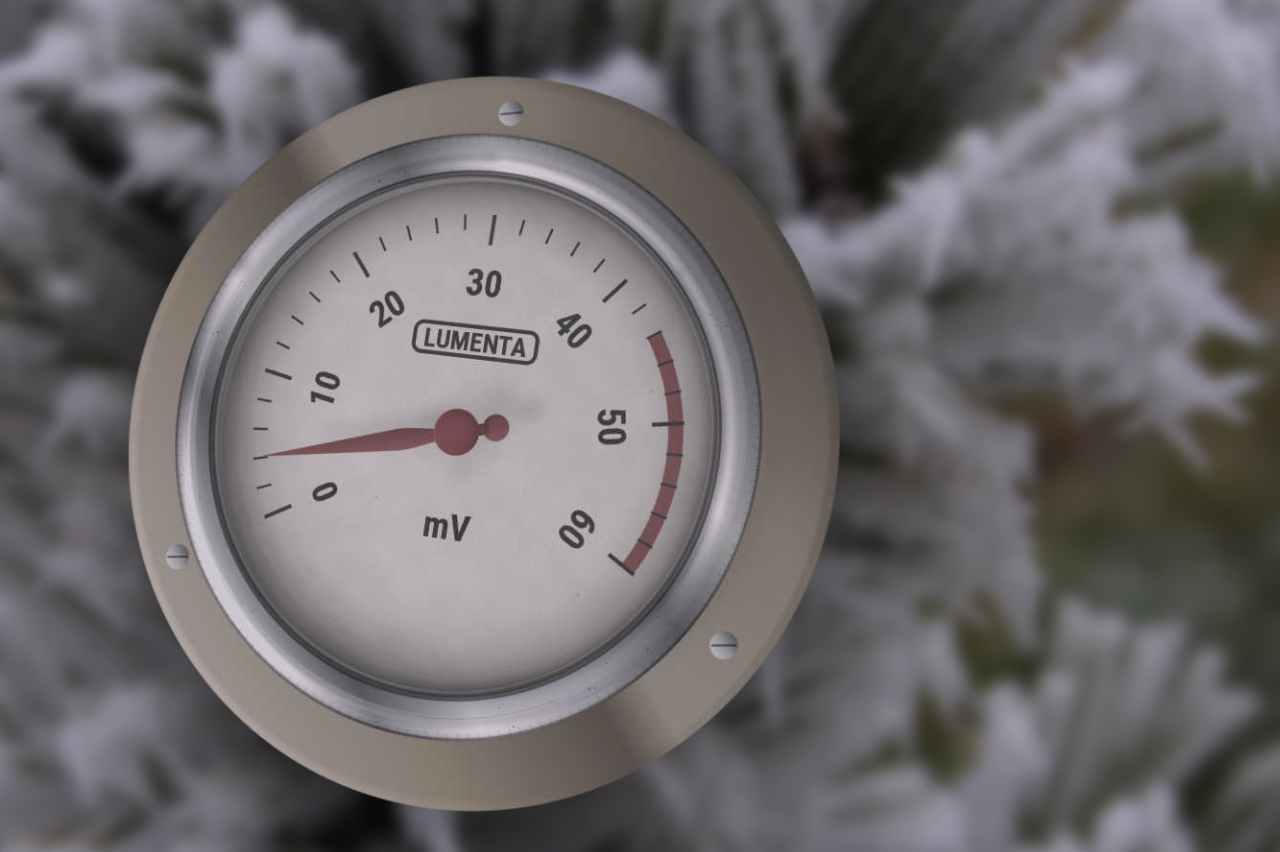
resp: 4,mV
